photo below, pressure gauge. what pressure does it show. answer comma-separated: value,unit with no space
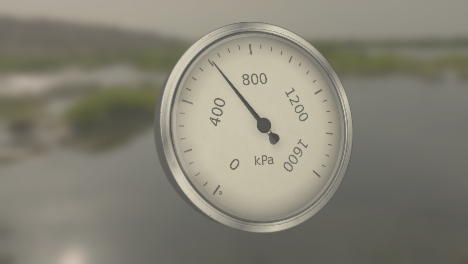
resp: 600,kPa
